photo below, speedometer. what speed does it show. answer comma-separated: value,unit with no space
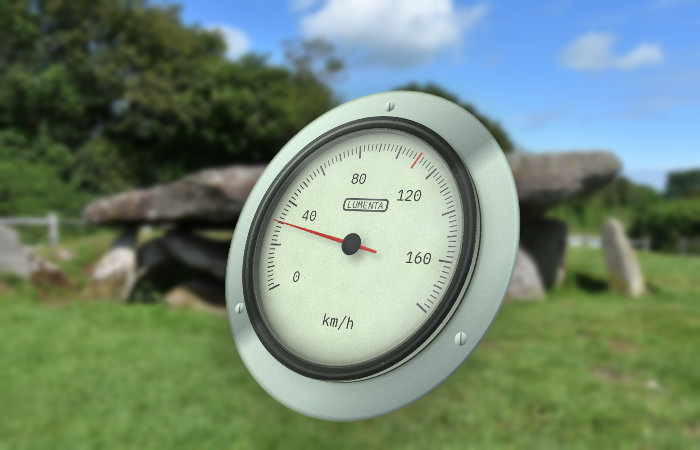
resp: 30,km/h
